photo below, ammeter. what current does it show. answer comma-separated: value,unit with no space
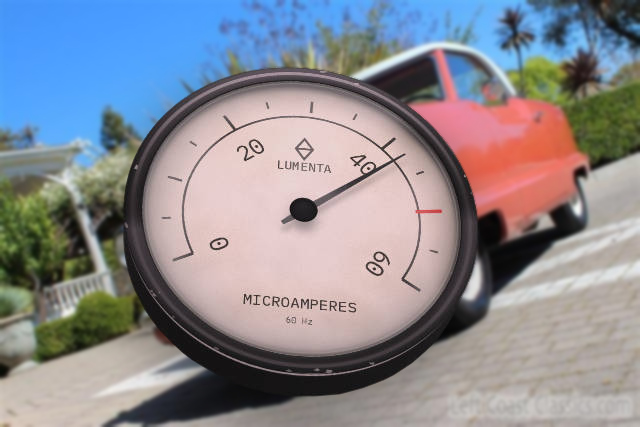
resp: 42.5,µA
